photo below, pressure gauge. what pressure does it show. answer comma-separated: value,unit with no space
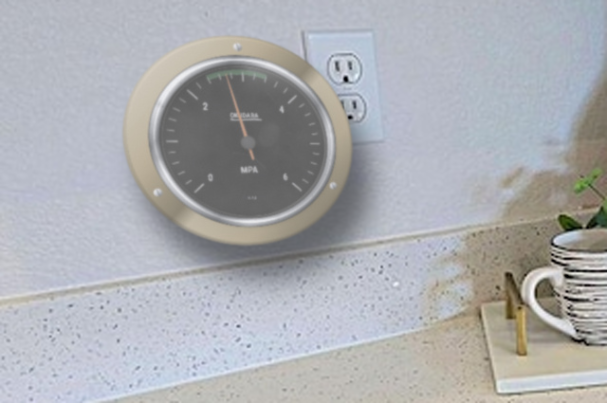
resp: 2.7,MPa
